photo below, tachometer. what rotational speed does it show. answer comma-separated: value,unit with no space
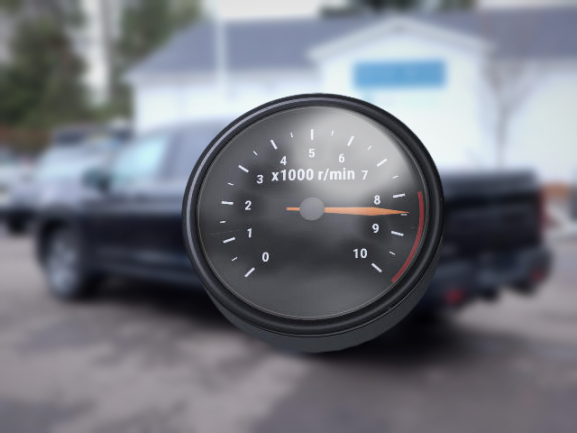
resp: 8500,rpm
